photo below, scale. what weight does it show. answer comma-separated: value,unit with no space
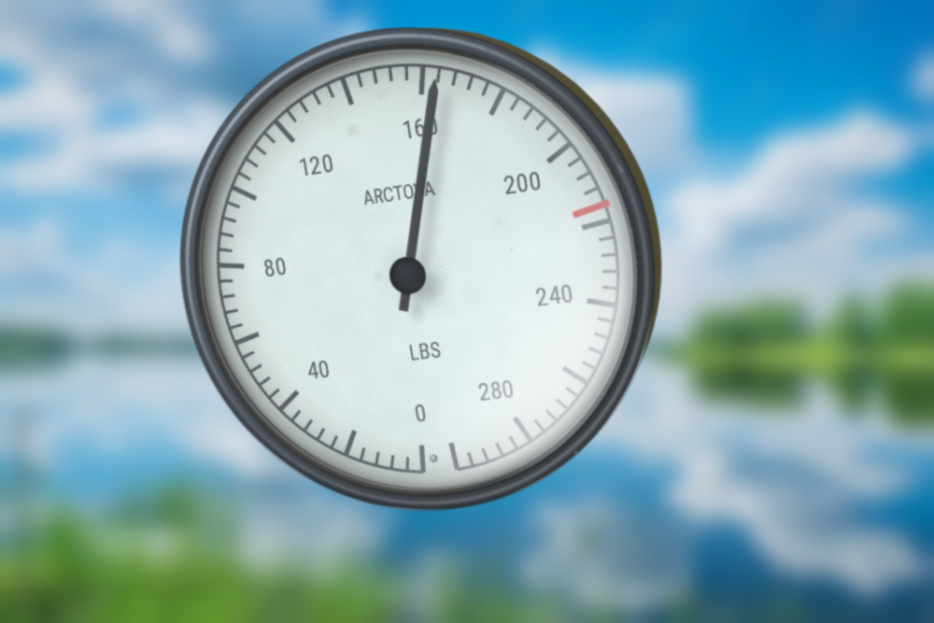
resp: 164,lb
